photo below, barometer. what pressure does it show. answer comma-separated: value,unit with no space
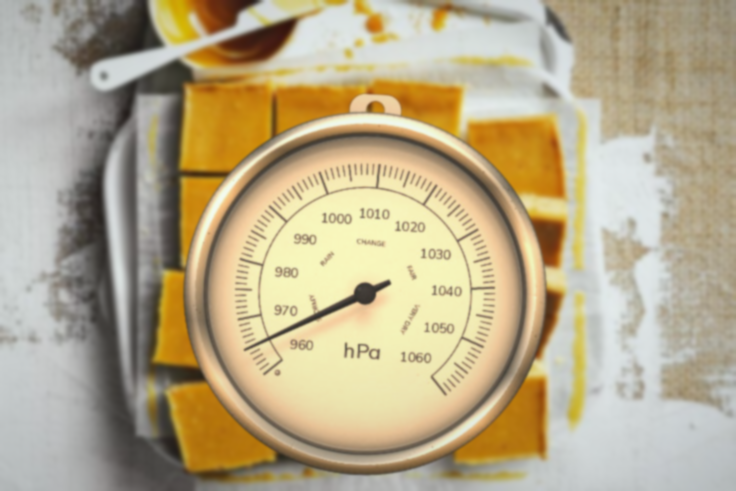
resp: 965,hPa
